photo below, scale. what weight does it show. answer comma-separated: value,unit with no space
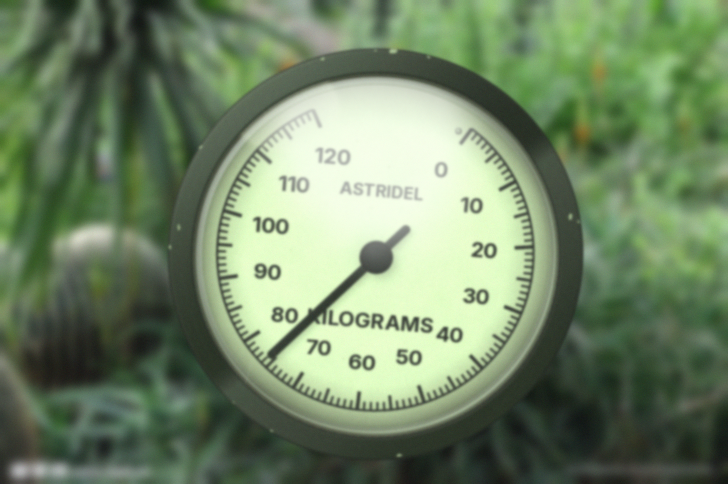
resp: 76,kg
